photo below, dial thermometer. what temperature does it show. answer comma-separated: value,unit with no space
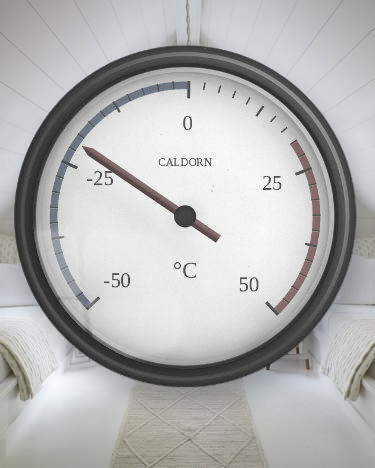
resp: -21.25,°C
